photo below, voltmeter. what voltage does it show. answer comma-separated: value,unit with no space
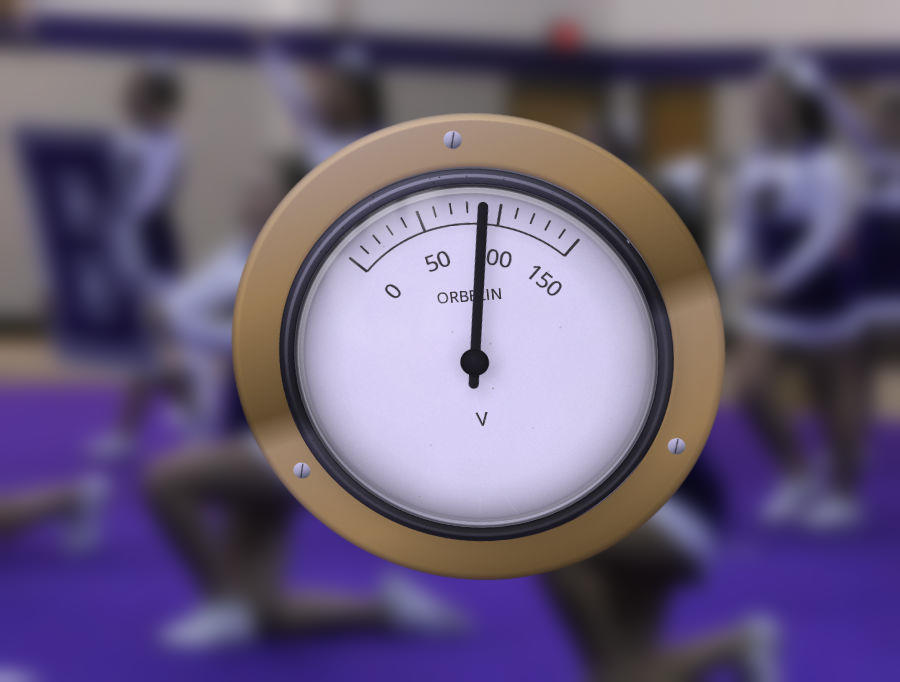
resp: 90,V
